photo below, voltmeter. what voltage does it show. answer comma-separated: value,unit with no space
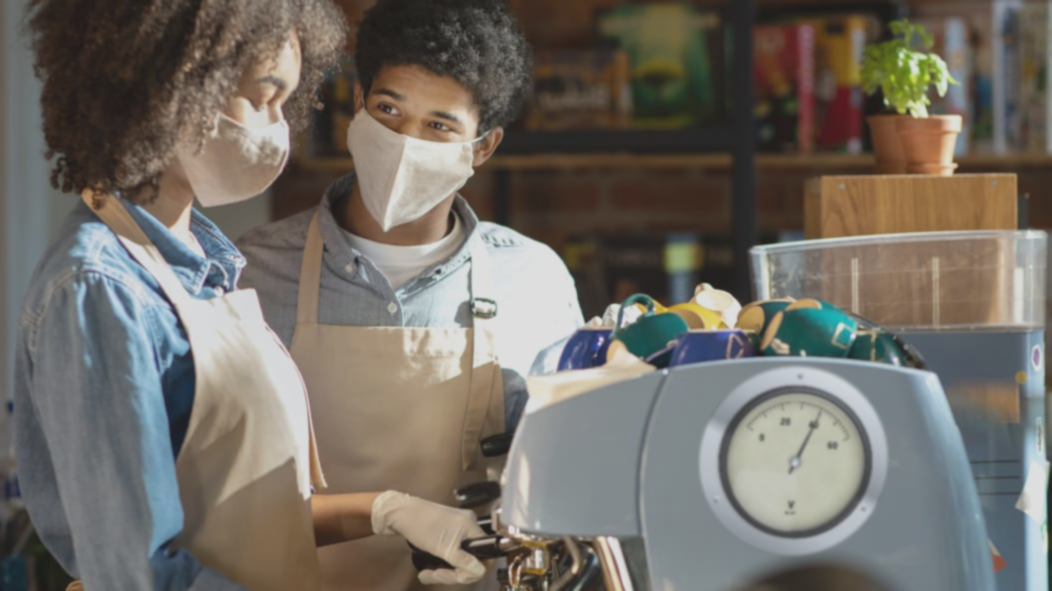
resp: 40,V
